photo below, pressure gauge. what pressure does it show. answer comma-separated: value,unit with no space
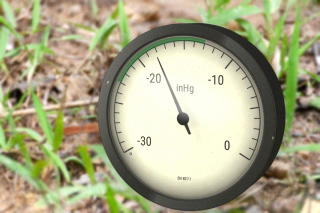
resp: -18,inHg
